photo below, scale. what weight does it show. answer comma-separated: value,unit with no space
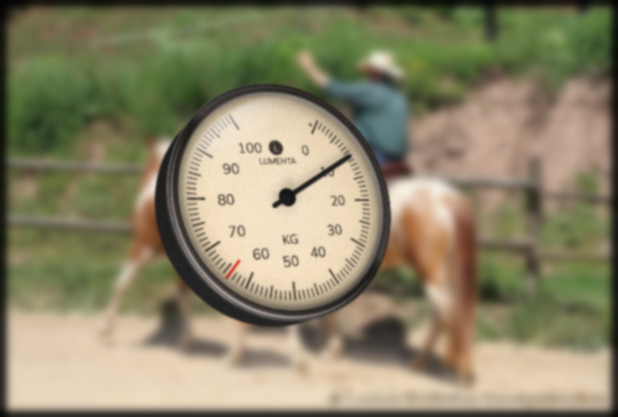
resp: 10,kg
